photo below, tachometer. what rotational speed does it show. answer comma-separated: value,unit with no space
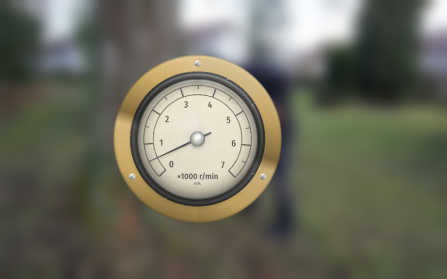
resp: 500,rpm
